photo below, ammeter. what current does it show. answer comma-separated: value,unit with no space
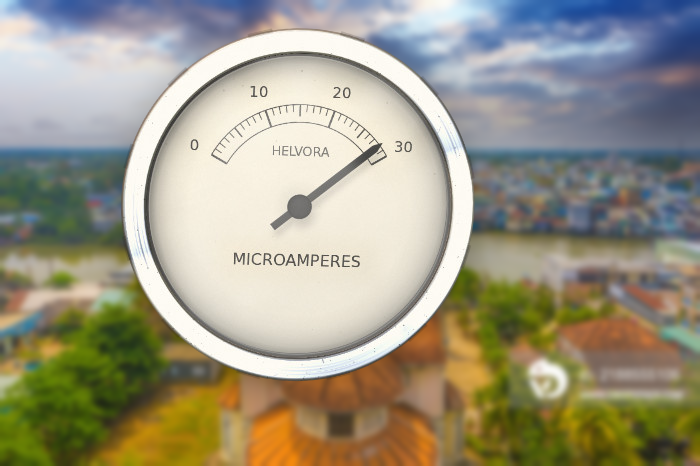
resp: 28,µA
